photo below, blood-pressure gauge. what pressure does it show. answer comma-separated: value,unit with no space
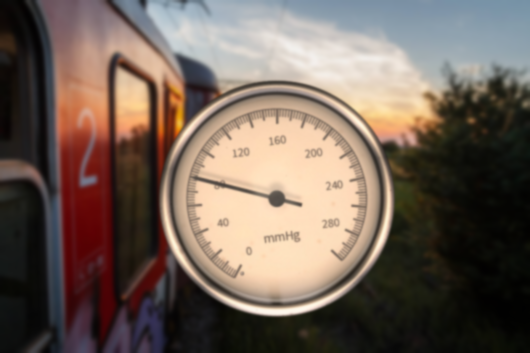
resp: 80,mmHg
